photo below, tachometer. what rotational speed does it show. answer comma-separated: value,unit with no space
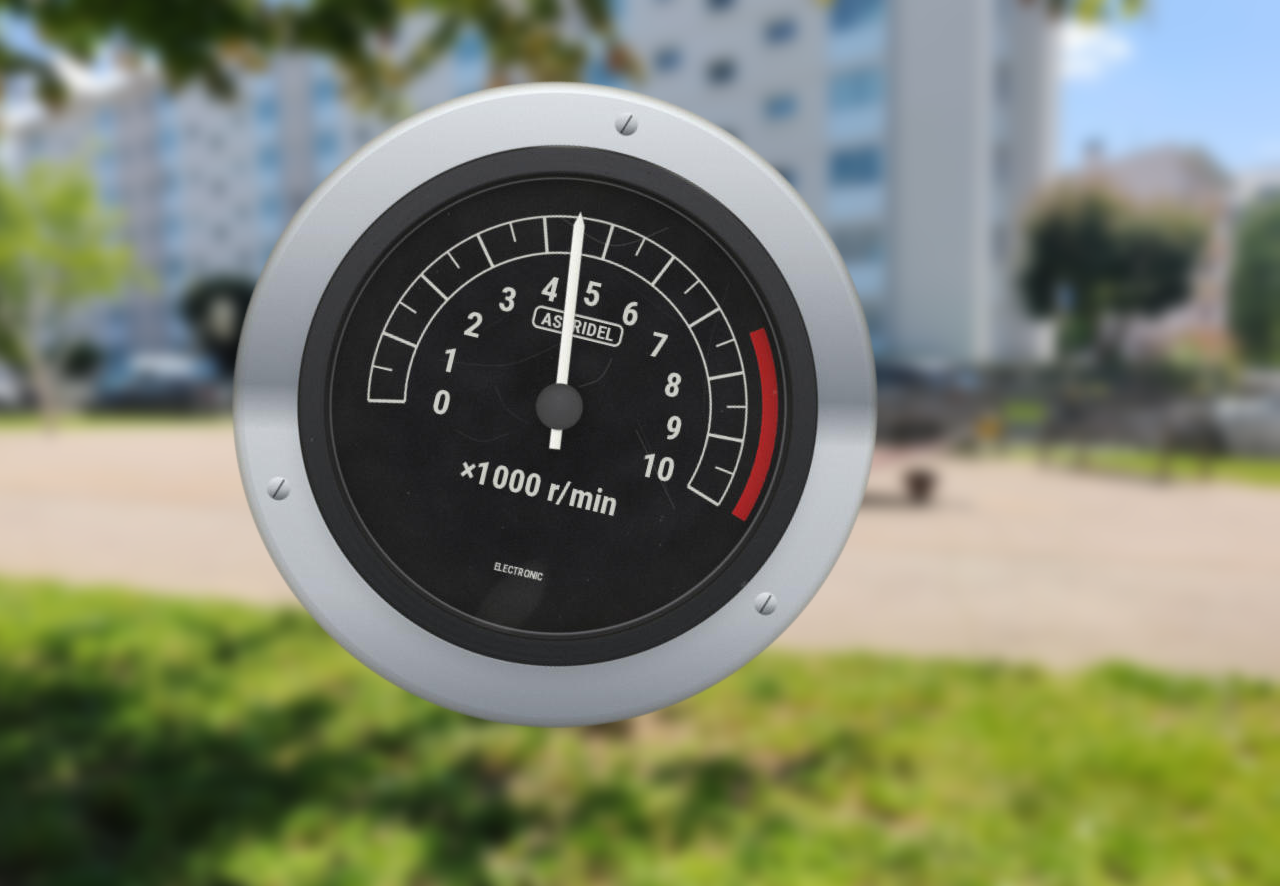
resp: 4500,rpm
